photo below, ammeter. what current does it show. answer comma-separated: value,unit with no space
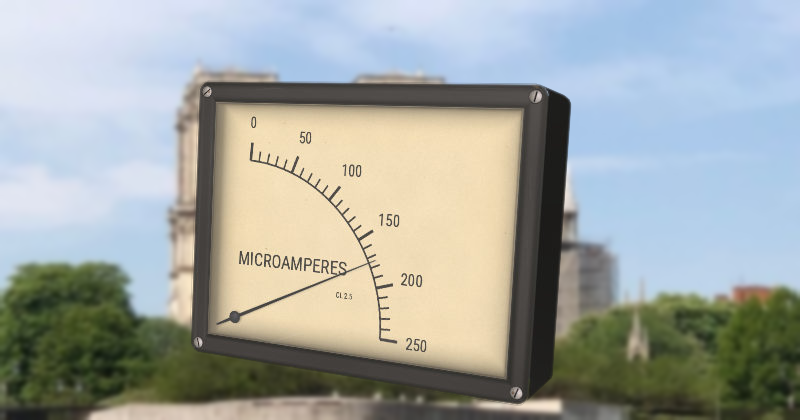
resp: 175,µA
